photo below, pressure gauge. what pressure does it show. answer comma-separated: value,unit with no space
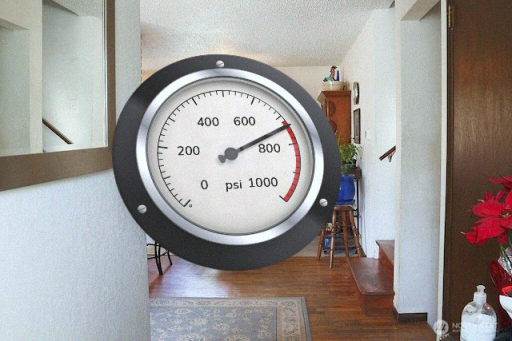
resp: 740,psi
